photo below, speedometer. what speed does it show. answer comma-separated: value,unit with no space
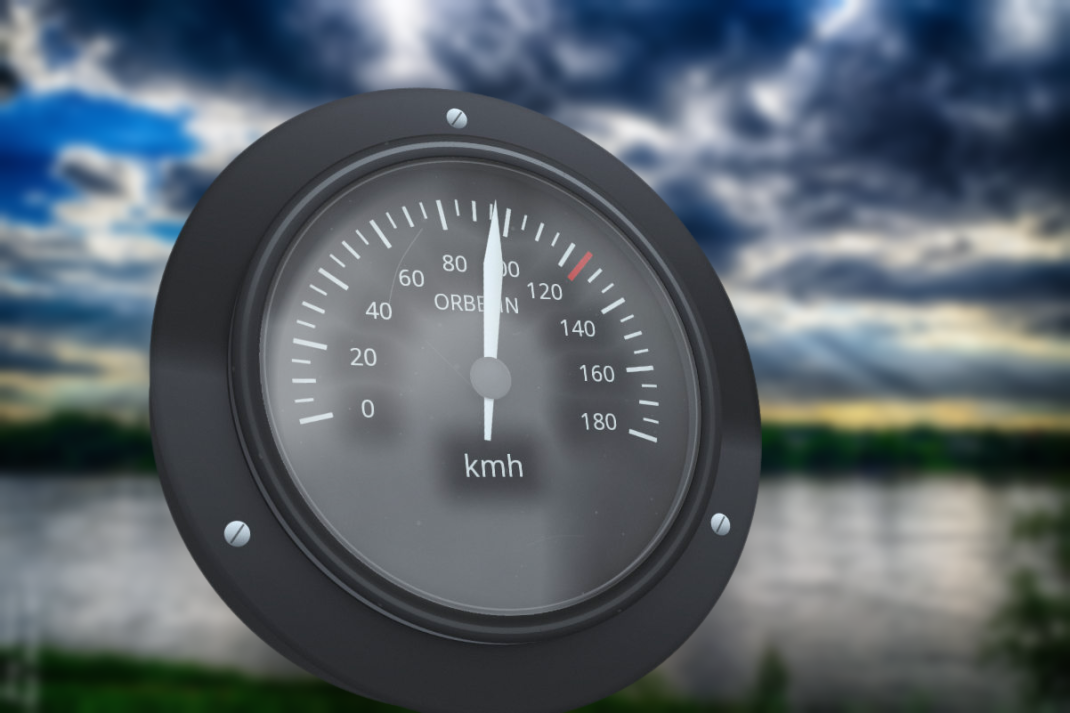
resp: 95,km/h
